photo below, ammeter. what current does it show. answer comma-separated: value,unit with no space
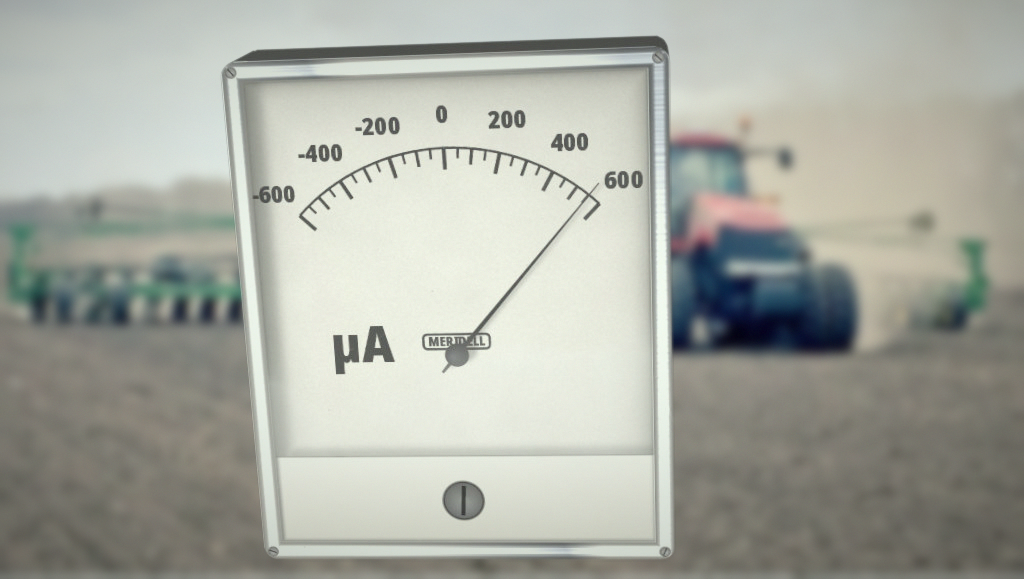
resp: 550,µA
